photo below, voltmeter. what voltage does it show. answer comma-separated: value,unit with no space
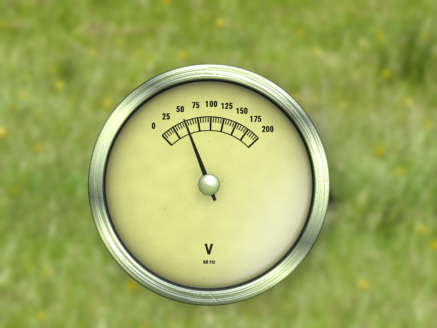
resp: 50,V
